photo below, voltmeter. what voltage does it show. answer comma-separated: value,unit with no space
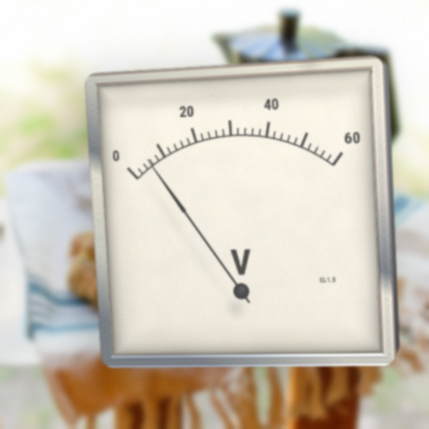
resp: 6,V
